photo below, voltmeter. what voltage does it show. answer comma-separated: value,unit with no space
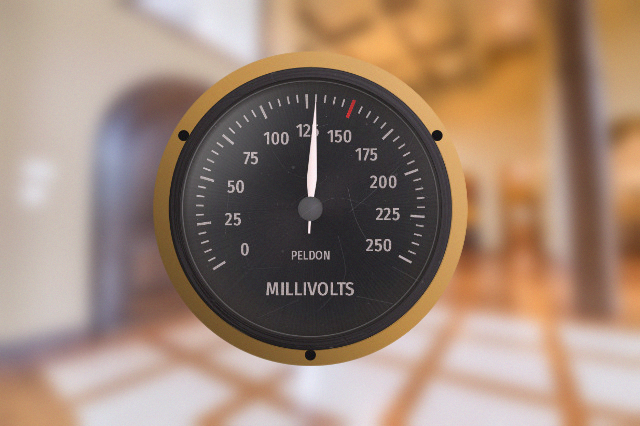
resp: 130,mV
